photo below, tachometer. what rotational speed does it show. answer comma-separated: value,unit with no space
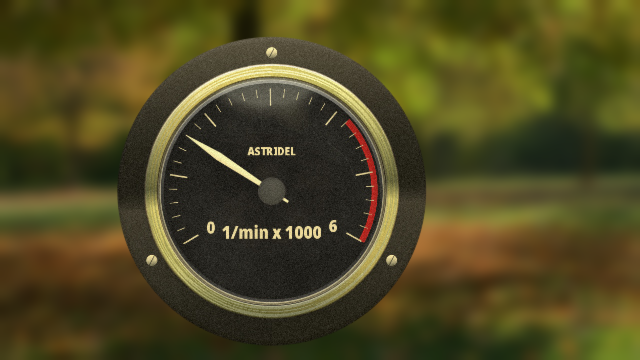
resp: 1600,rpm
